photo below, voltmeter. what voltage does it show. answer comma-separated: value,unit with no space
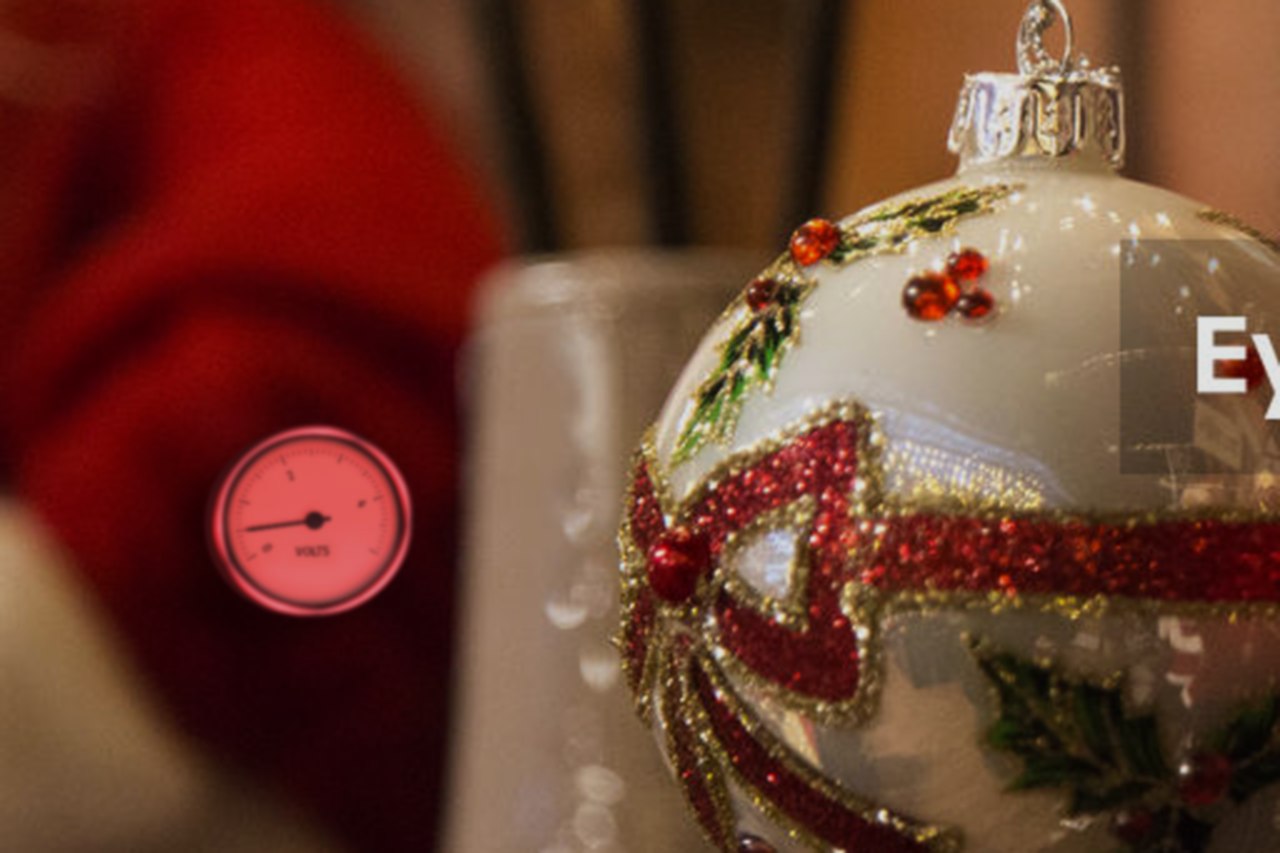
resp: 0.5,V
